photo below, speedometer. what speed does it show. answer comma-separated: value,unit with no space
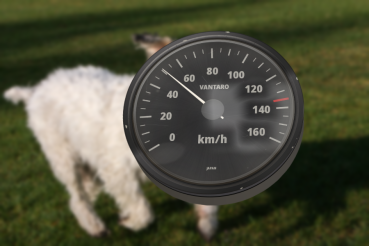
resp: 50,km/h
